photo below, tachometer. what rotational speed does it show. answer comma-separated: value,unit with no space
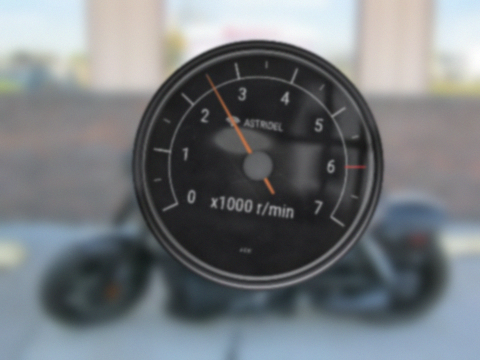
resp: 2500,rpm
